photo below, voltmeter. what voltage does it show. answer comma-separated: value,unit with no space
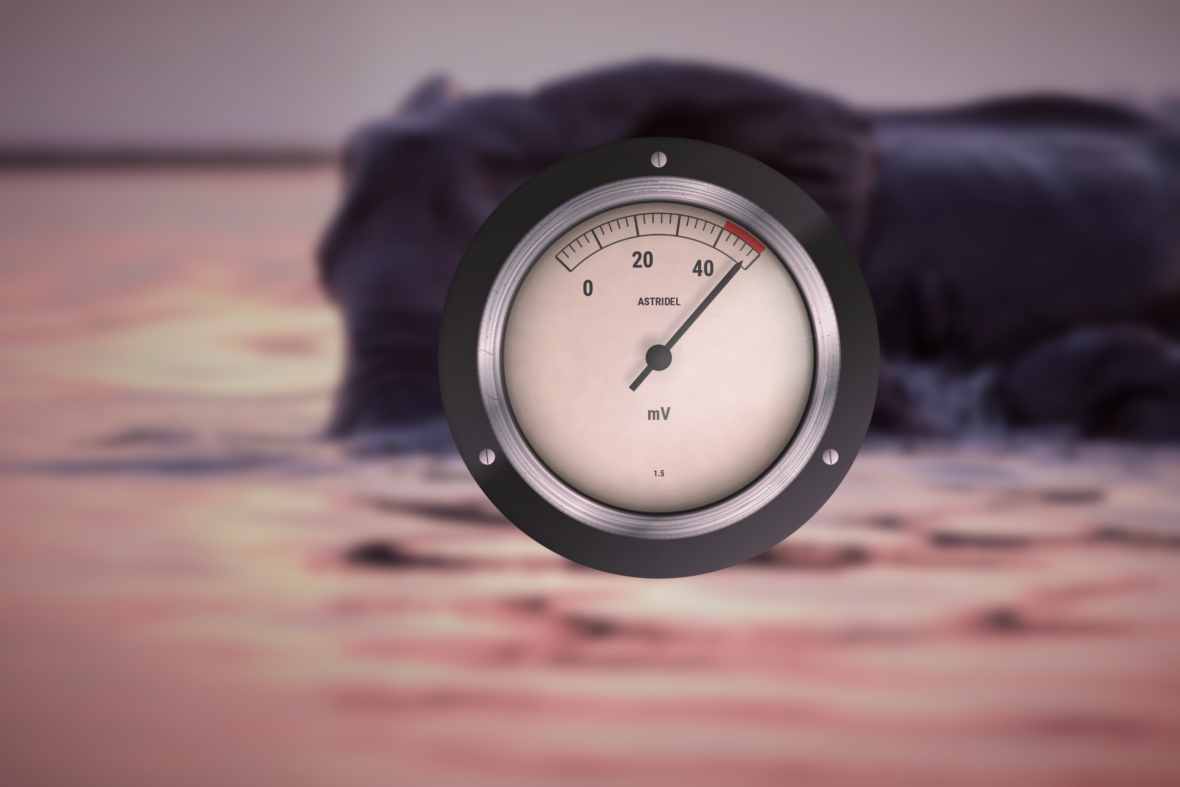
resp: 48,mV
